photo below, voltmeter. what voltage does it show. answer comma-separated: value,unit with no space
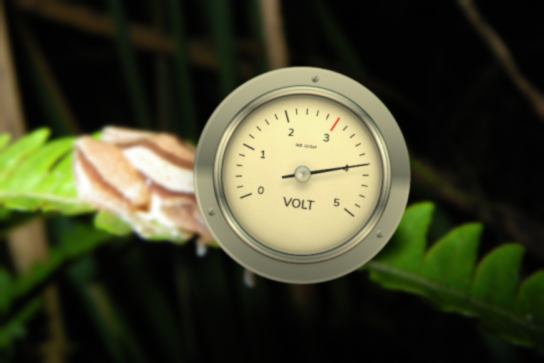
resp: 4,V
